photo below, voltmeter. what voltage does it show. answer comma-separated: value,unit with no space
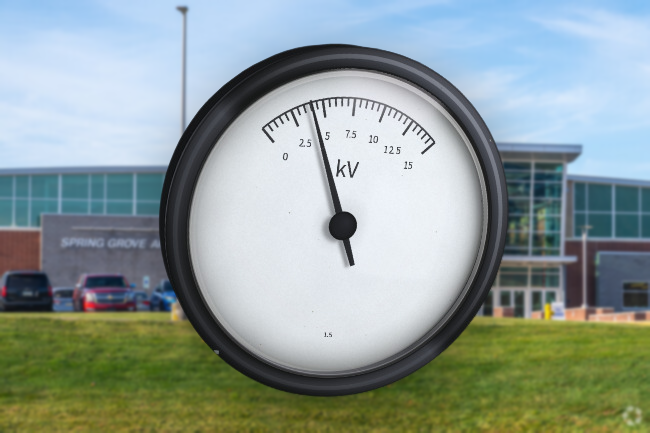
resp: 4,kV
